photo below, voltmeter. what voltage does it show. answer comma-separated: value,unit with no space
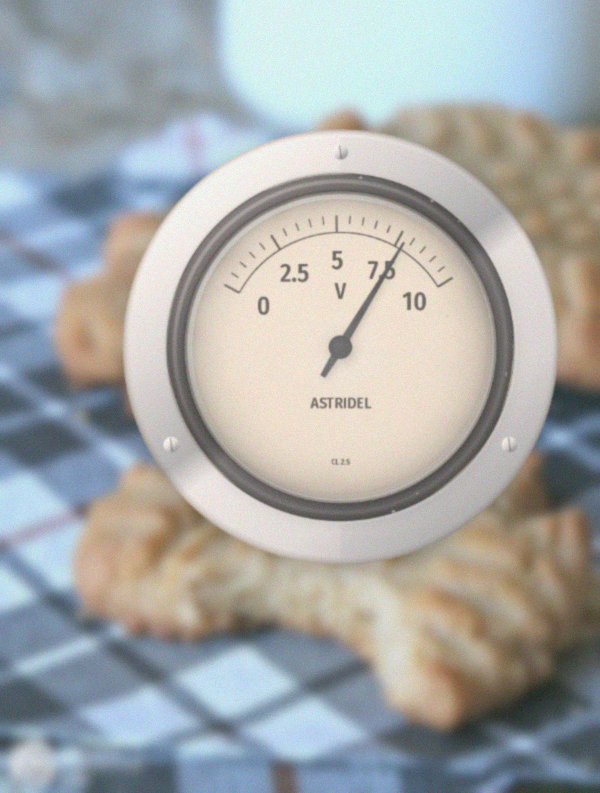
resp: 7.75,V
